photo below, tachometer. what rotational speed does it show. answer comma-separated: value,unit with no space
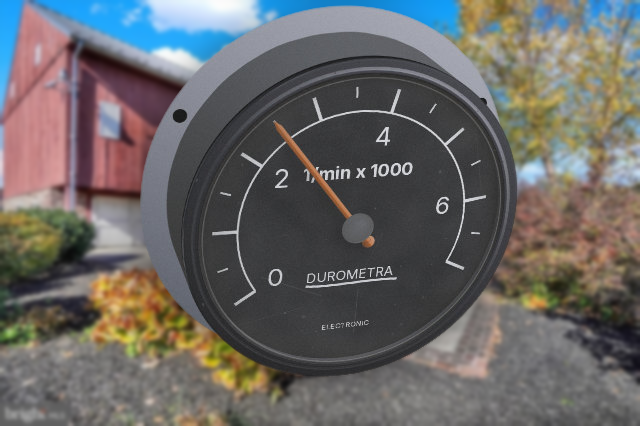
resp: 2500,rpm
